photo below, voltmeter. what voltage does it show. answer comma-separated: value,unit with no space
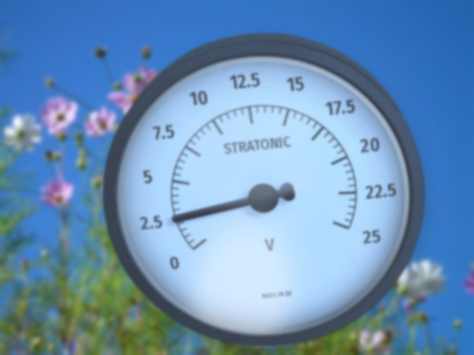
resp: 2.5,V
